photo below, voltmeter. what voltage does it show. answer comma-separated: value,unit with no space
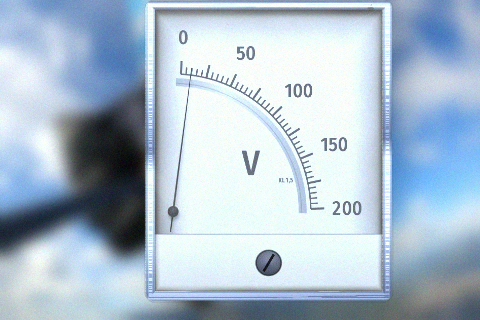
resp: 10,V
